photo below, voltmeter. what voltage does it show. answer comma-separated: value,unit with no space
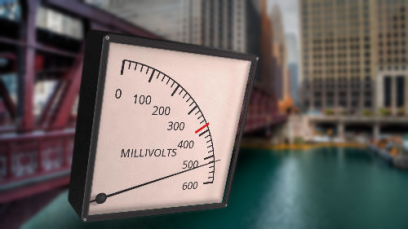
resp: 520,mV
